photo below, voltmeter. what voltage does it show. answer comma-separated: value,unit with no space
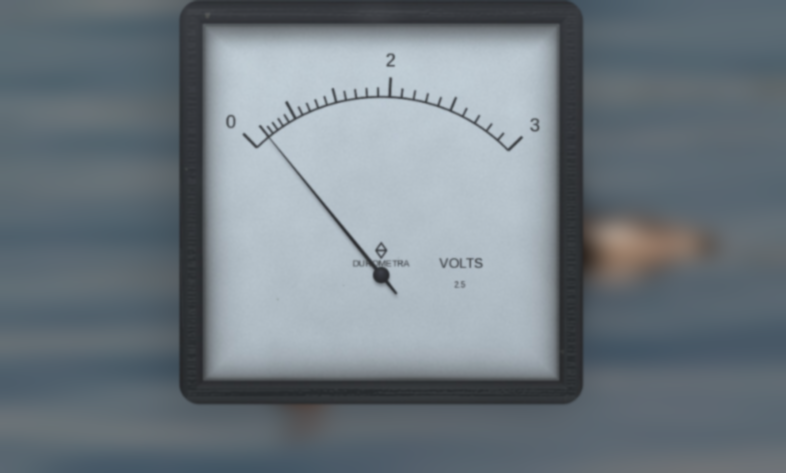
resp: 0.5,V
